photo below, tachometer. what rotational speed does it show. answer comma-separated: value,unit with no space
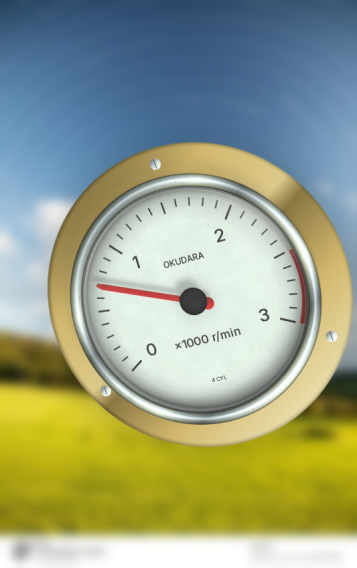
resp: 700,rpm
